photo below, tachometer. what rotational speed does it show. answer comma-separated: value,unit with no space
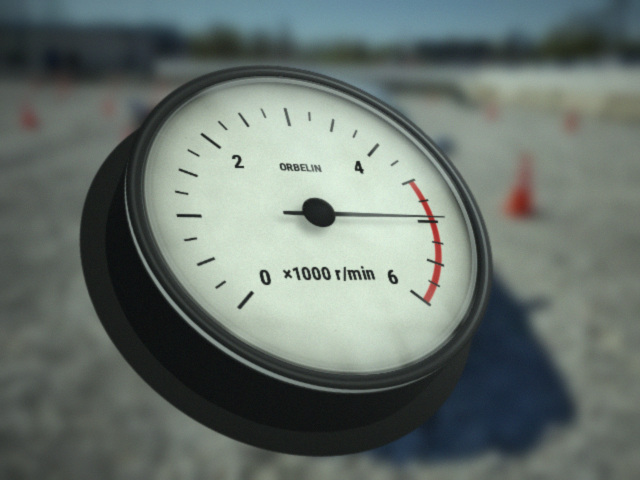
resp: 5000,rpm
